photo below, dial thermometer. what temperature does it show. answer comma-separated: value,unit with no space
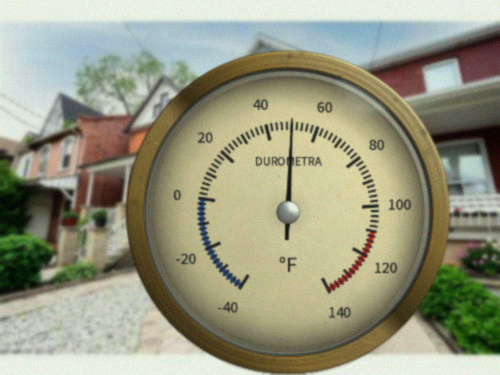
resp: 50,°F
